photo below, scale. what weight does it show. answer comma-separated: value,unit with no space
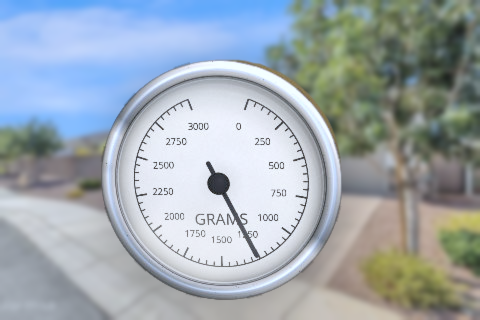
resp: 1250,g
